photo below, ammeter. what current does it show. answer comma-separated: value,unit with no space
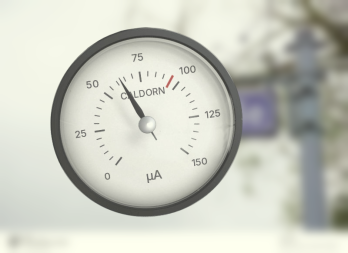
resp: 62.5,µA
